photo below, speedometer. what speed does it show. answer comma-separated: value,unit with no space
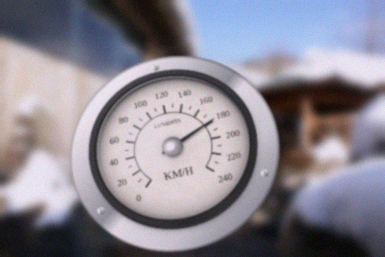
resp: 180,km/h
